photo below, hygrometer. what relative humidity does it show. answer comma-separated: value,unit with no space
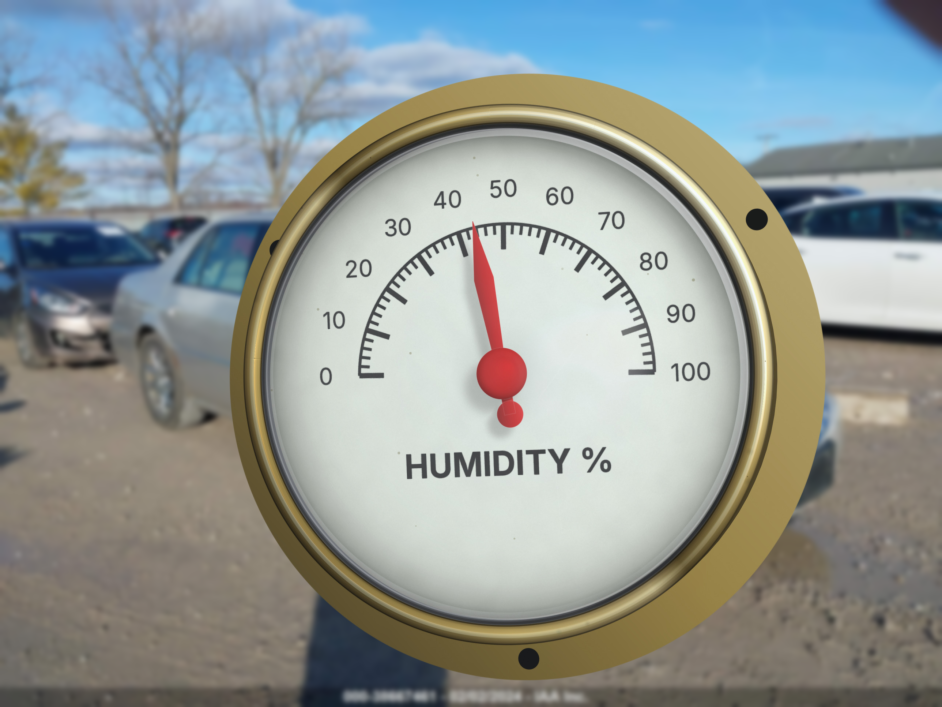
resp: 44,%
